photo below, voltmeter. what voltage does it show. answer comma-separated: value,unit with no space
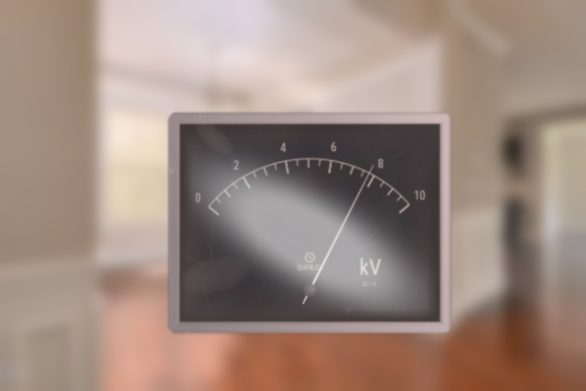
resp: 7.75,kV
